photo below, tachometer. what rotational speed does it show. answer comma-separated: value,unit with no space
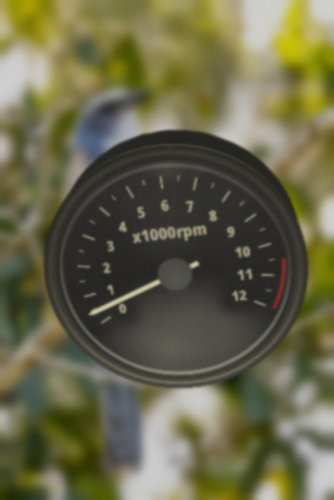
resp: 500,rpm
